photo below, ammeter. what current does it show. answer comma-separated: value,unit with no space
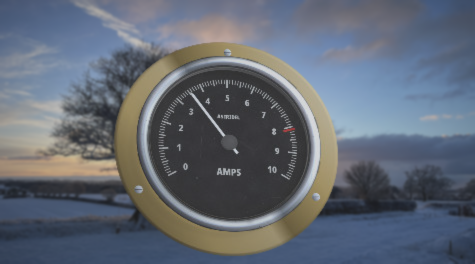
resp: 3.5,A
